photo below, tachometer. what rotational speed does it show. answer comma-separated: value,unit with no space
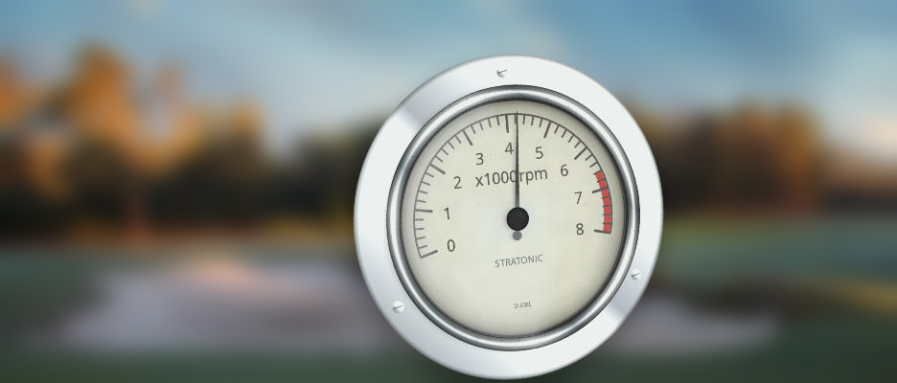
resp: 4200,rpm
